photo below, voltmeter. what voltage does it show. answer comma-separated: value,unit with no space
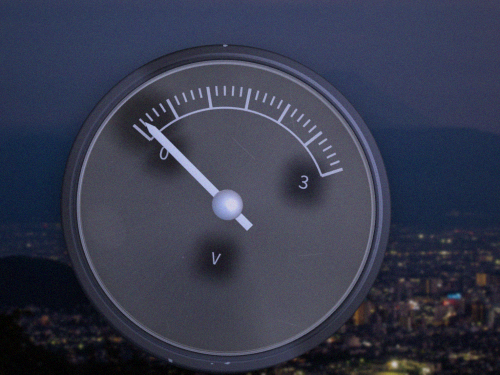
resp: 0.1,V
